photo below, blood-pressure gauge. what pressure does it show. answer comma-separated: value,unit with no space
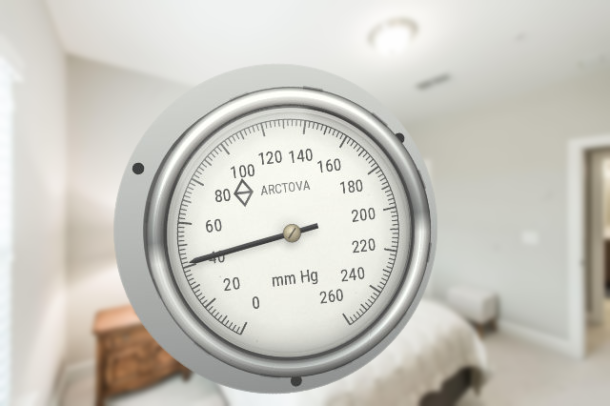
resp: 42,mmHg
